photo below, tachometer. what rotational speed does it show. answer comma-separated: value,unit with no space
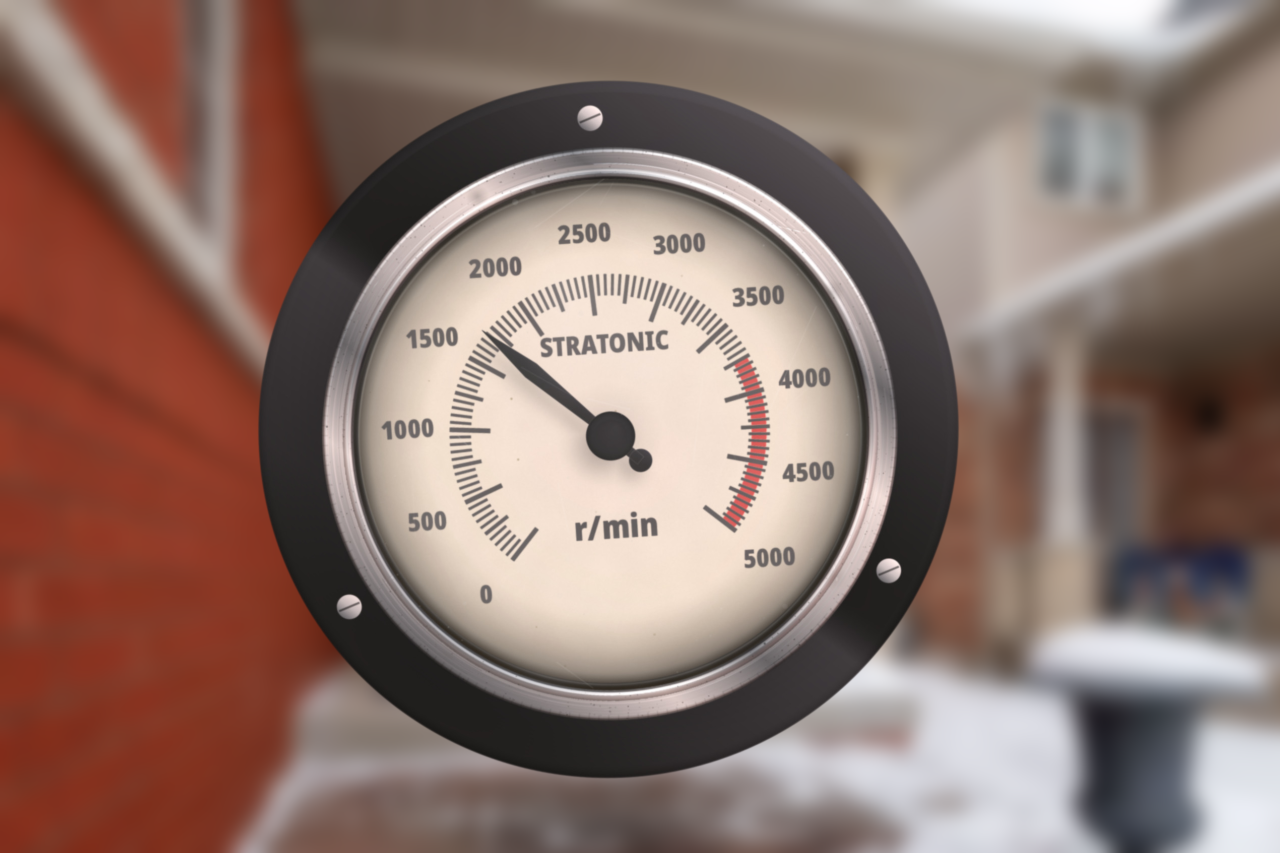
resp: 1700,rpm
